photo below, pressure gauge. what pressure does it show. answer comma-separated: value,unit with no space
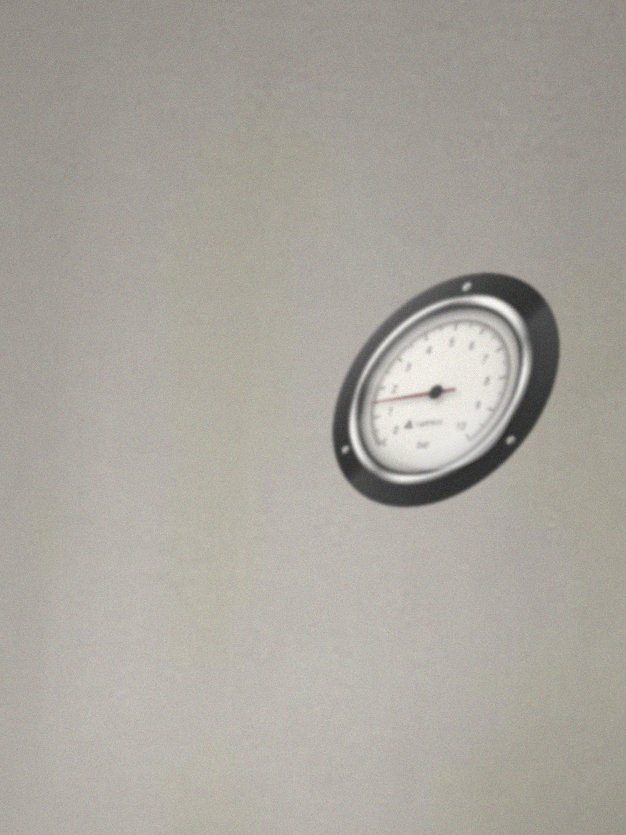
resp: 1.5,bar
